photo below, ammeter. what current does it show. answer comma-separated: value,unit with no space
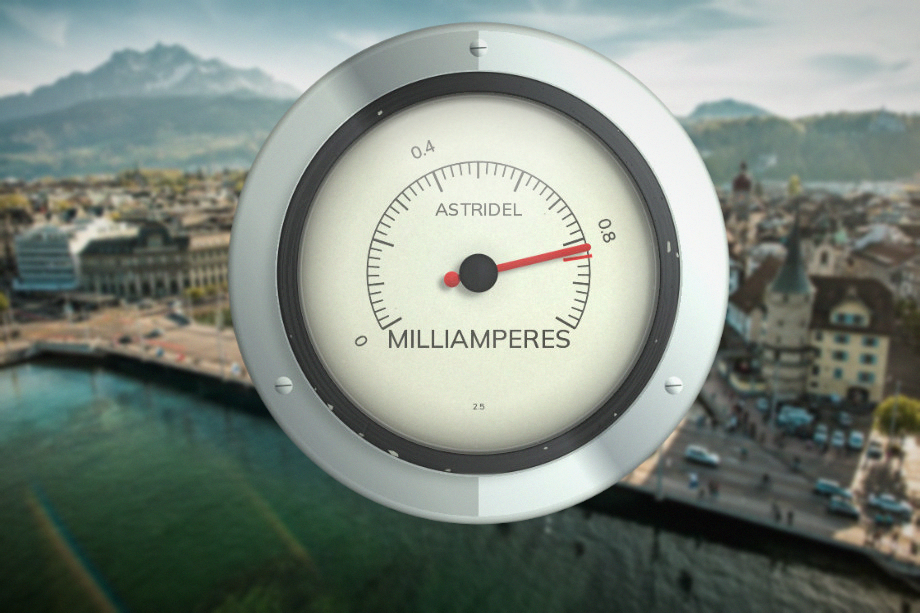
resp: 0.82,mA
